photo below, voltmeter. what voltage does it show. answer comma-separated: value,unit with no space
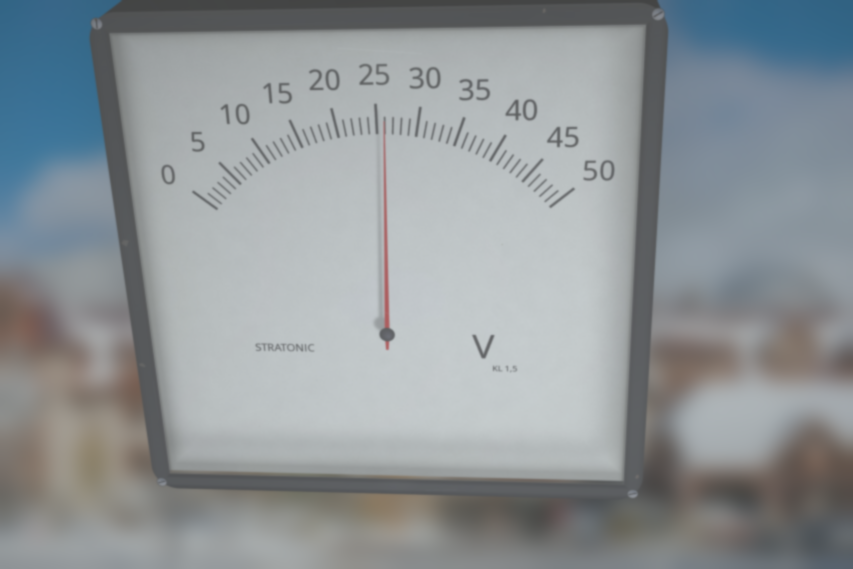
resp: 26,V
